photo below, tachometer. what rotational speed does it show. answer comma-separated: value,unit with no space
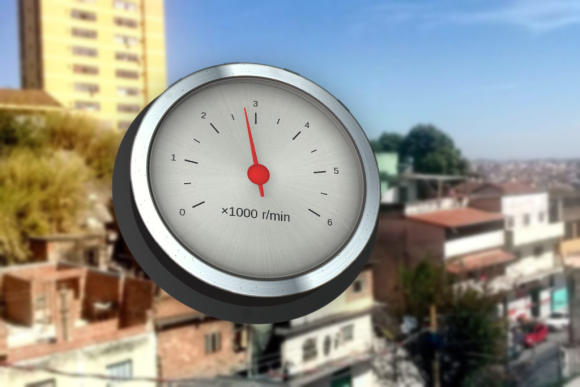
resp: 2750,rpm
